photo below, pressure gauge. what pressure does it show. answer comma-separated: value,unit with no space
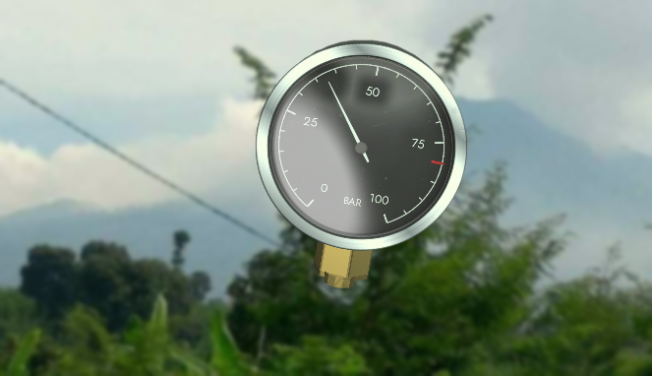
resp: 37.5,bar
